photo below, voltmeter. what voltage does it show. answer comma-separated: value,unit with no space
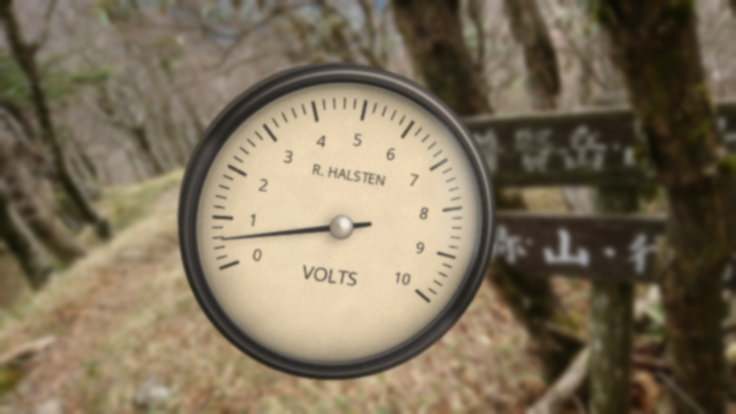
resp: 0.6,V
